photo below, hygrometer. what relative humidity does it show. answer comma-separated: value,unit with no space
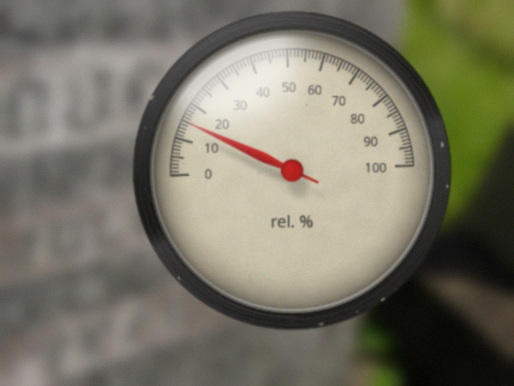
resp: 15,%
